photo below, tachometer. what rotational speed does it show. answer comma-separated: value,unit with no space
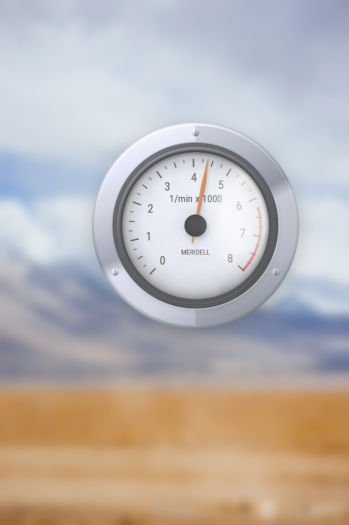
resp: 4375,rpm
